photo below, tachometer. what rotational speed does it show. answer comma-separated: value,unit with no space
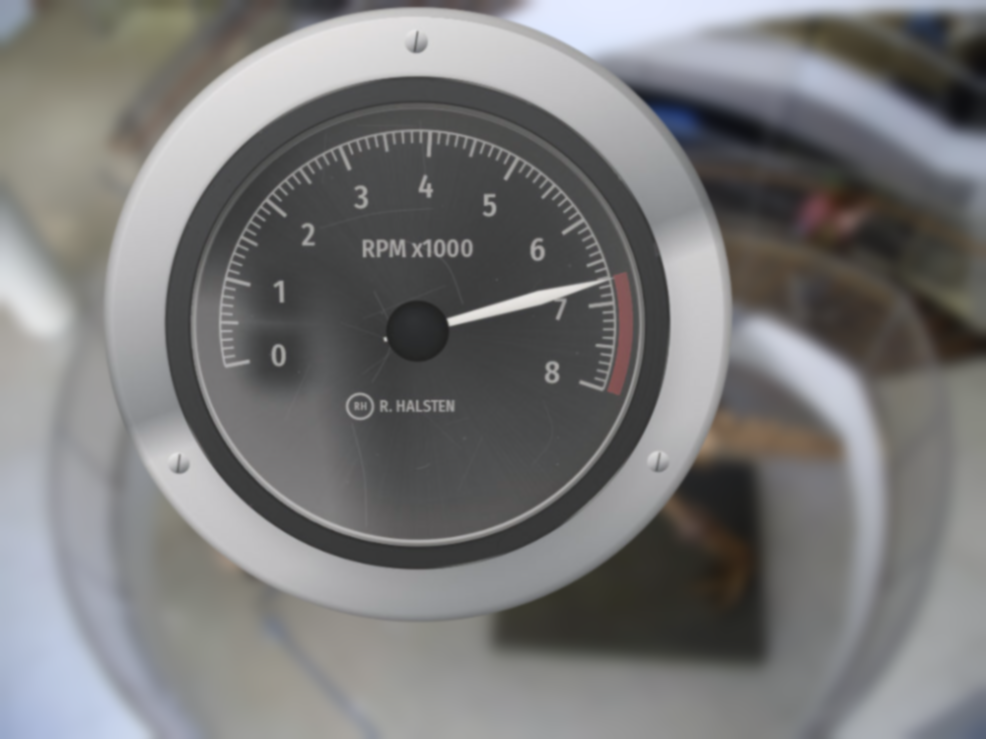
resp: 6700,rpm
